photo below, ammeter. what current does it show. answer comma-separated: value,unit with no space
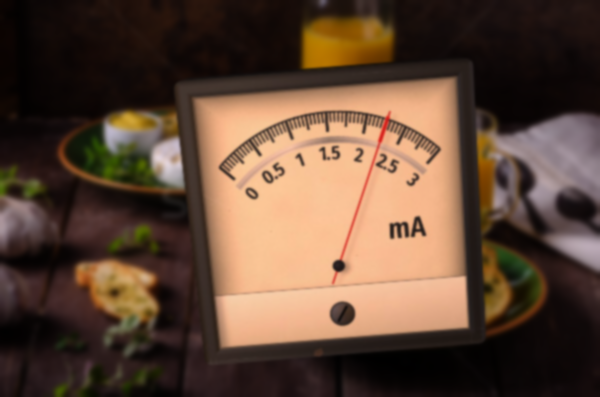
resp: 2.25,mA
